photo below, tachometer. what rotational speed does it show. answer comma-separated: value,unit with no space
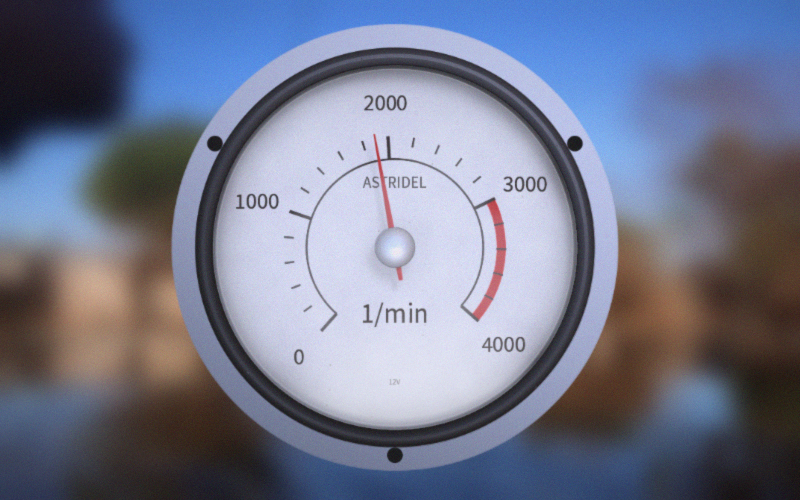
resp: 1900,rpm
